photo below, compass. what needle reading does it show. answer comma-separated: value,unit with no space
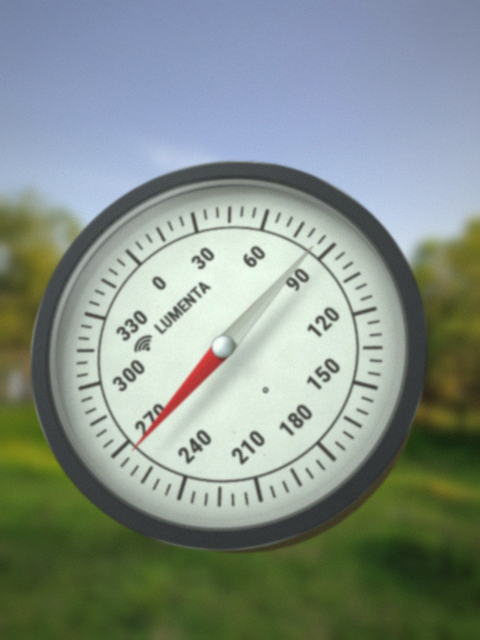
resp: 265,°
